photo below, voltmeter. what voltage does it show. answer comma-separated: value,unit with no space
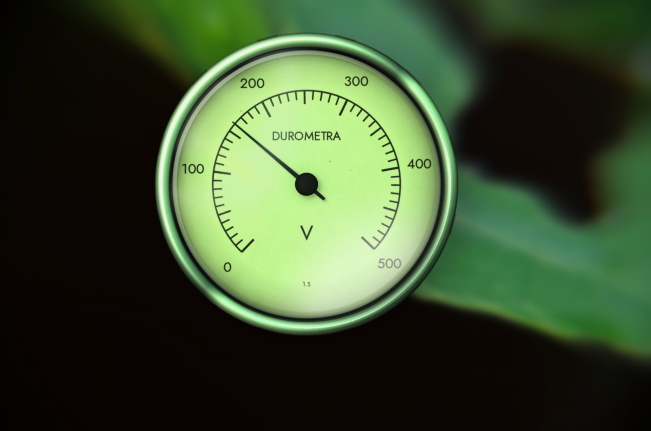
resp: 160,V
